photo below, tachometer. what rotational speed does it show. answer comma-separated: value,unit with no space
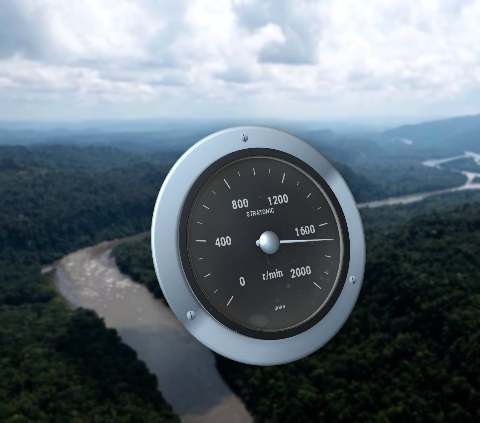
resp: 1700,rpm
